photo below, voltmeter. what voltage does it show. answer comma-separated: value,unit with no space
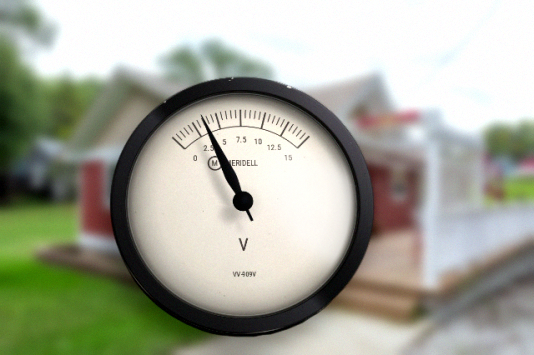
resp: 3.5,V
